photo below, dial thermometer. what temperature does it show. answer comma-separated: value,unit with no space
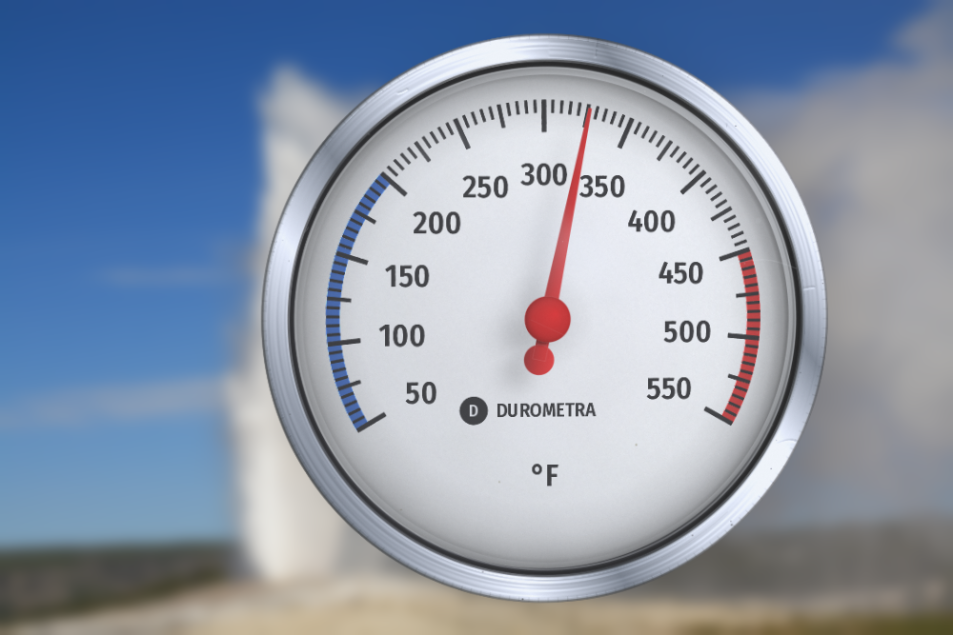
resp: 325,°F
